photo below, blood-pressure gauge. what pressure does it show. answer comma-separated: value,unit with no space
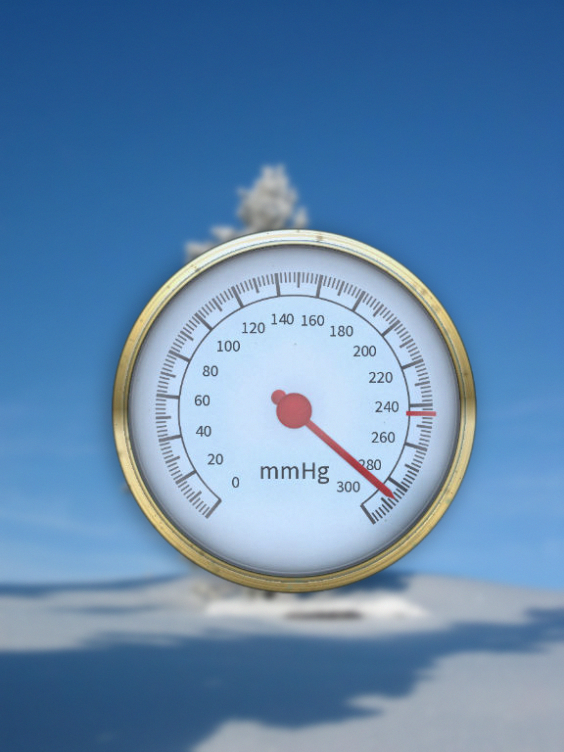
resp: 286,mmHg
